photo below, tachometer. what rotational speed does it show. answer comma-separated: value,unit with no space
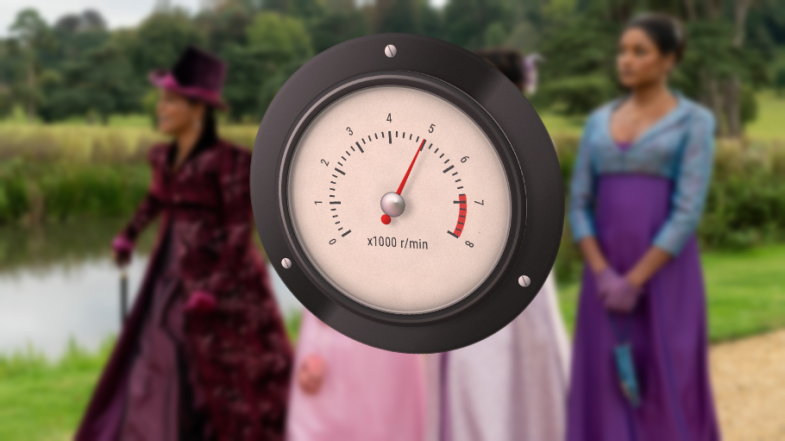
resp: 5000,rpm
